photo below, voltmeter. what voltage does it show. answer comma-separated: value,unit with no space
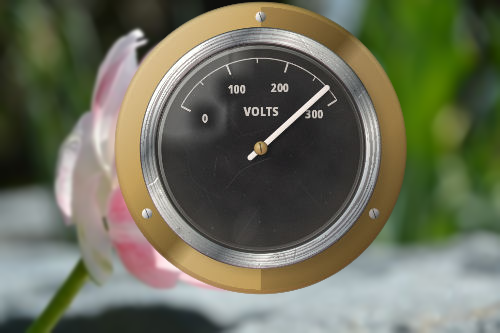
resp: 275,V
